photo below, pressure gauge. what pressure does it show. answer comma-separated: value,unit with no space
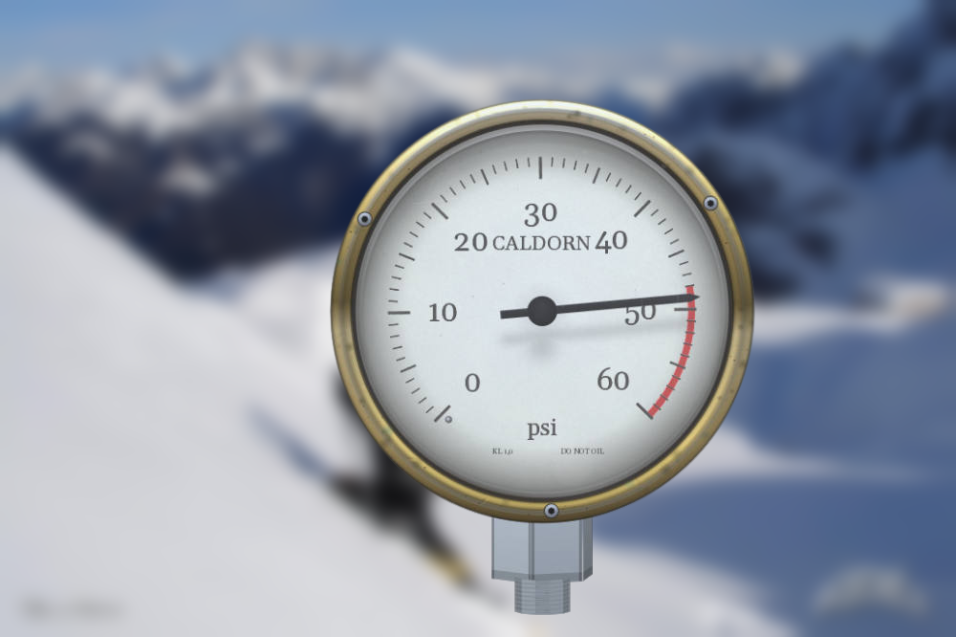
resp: 49,psi
